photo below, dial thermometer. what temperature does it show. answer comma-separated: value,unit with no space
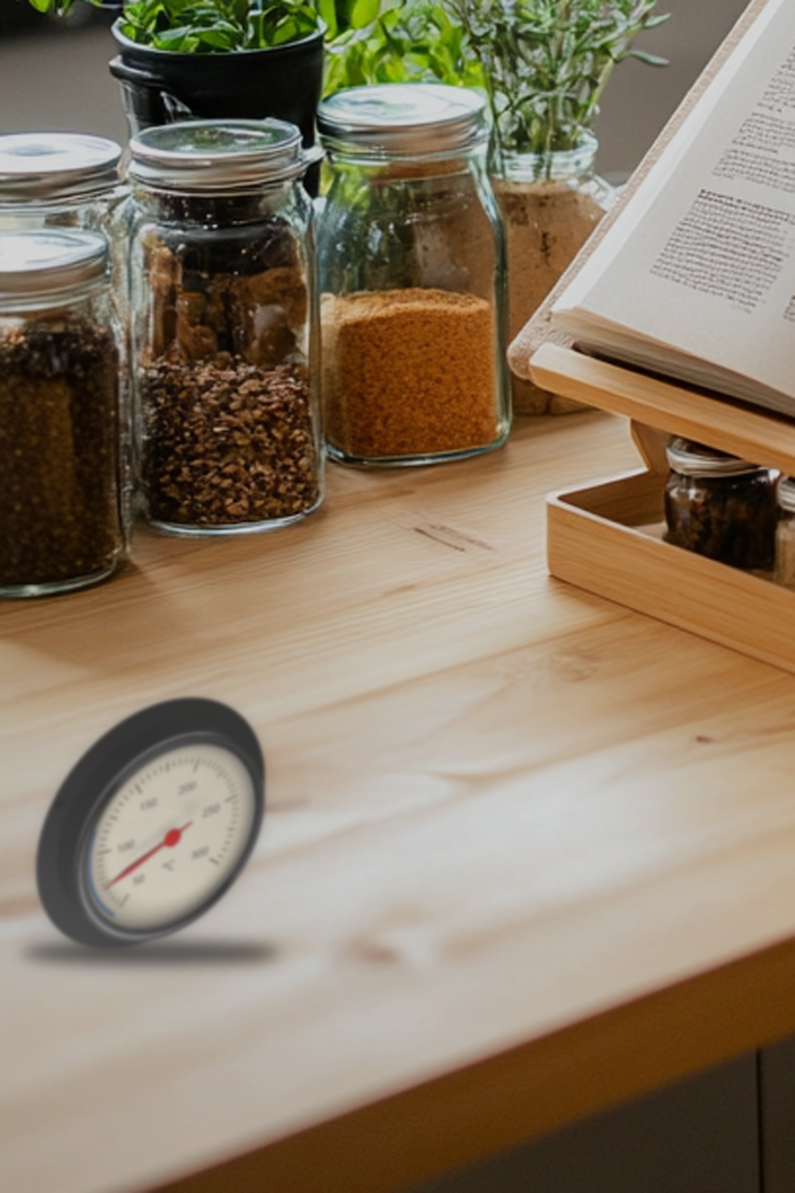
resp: 75,°C
